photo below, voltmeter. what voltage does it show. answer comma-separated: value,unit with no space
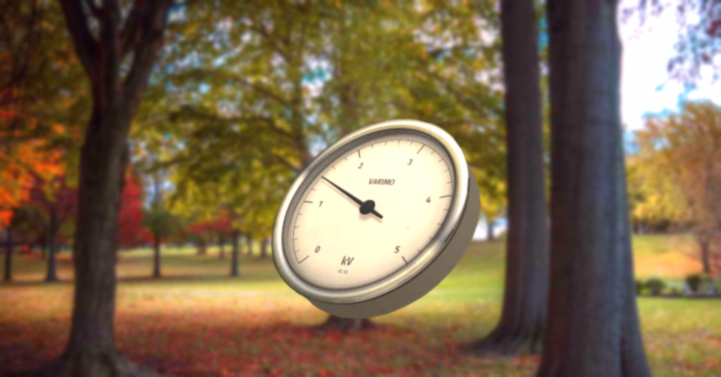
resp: 1.4,kV
